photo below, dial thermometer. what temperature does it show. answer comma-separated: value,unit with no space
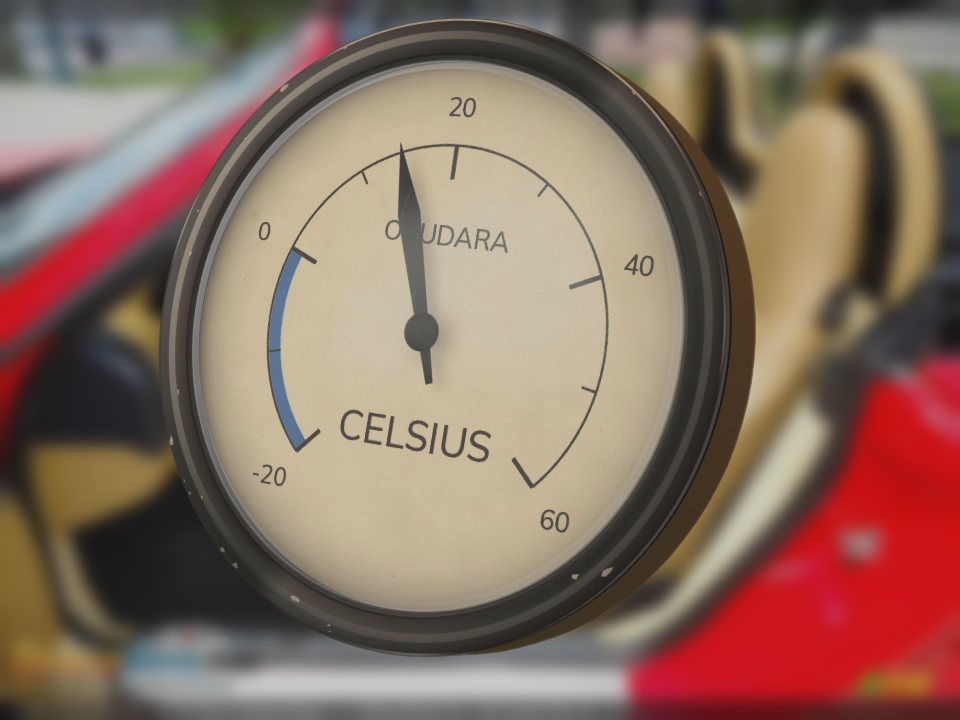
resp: 15,°C
